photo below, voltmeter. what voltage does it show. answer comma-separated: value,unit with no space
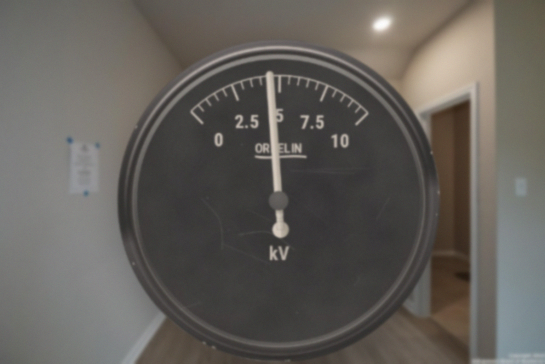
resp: 4.5,kV
